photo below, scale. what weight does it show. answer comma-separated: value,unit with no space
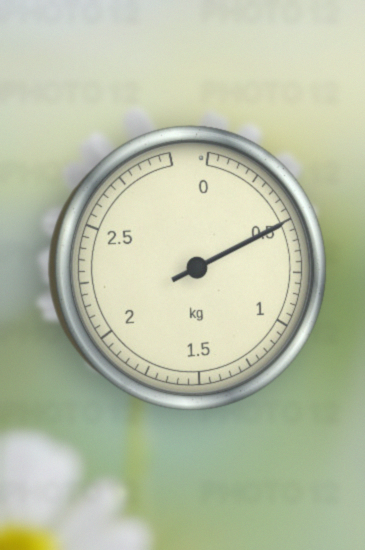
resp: 0.5,kg
